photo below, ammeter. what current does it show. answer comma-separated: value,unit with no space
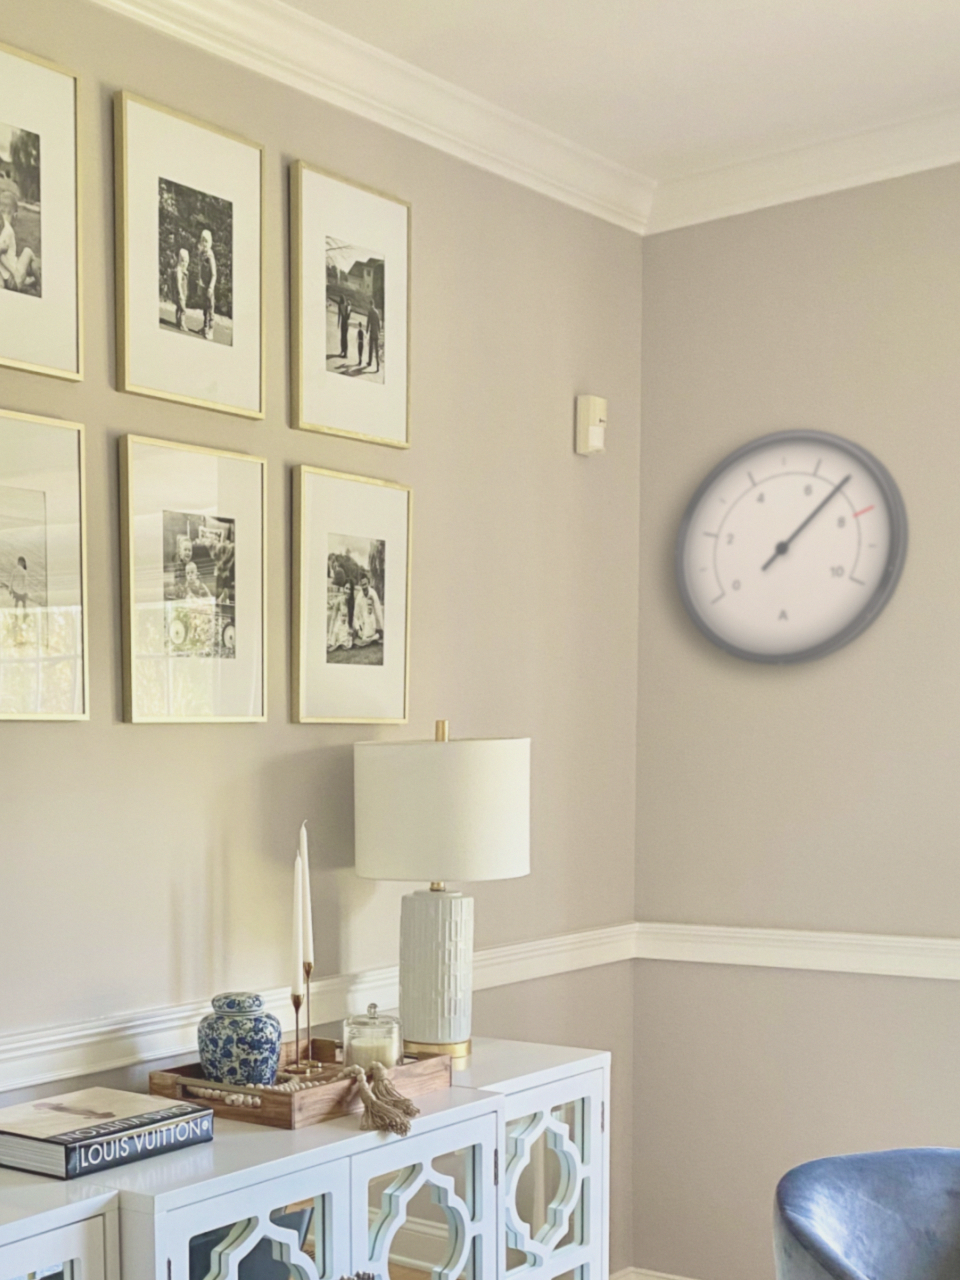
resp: 7,A
